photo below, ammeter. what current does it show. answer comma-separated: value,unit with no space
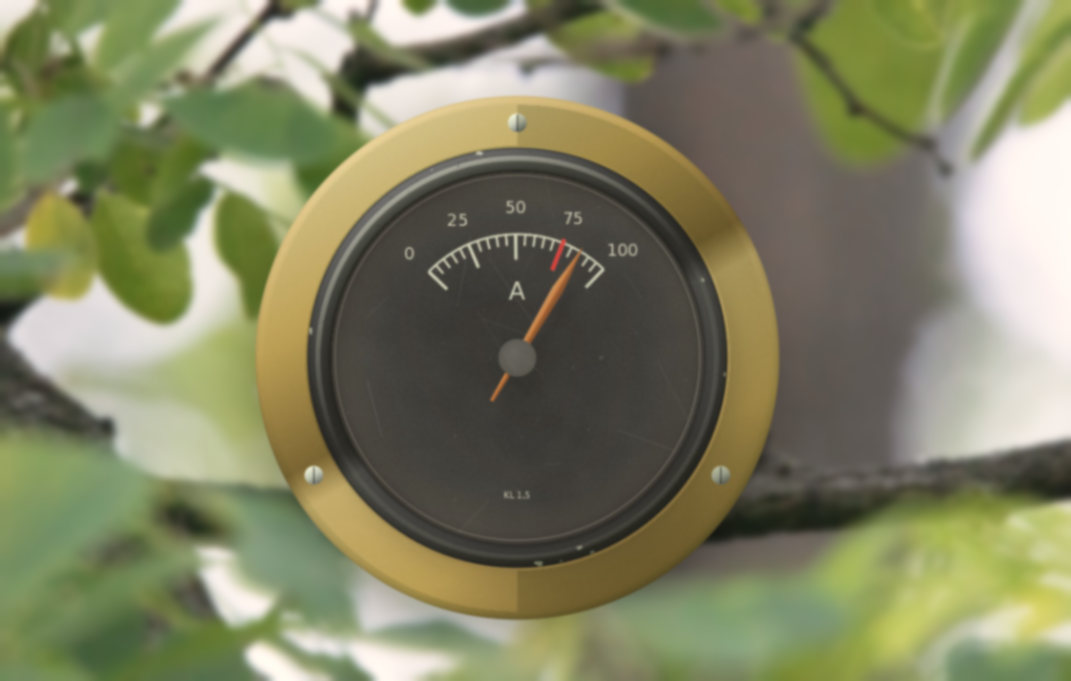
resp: 85,A
